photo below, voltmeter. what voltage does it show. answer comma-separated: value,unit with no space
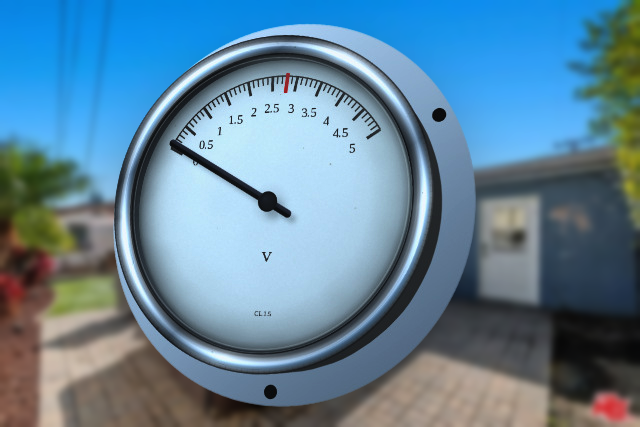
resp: 0.1,V
